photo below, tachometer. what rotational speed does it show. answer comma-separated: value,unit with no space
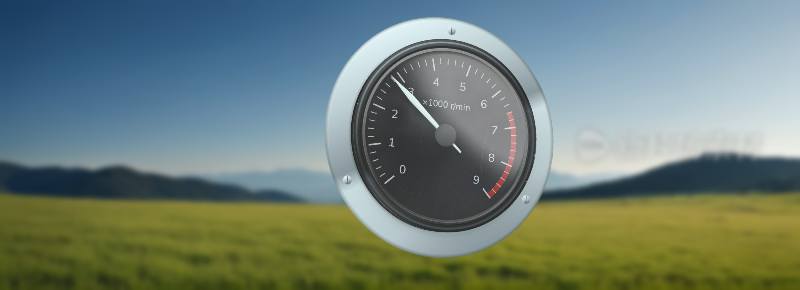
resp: 2800,rpm
